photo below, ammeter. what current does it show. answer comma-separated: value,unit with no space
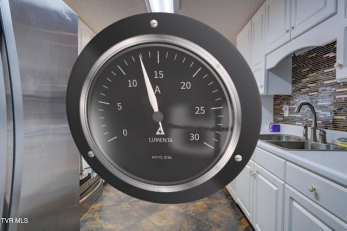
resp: 13,A
